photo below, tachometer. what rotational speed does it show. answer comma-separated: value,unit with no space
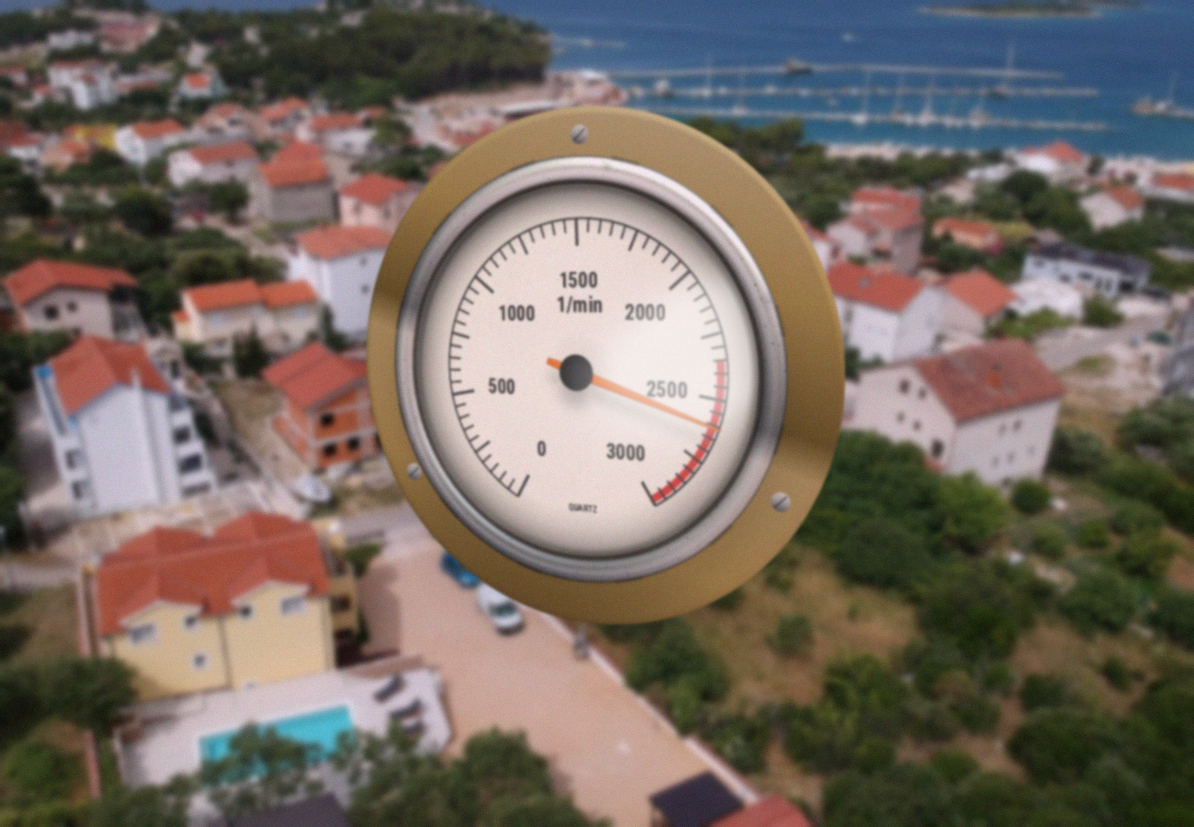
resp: 2600,rpm
